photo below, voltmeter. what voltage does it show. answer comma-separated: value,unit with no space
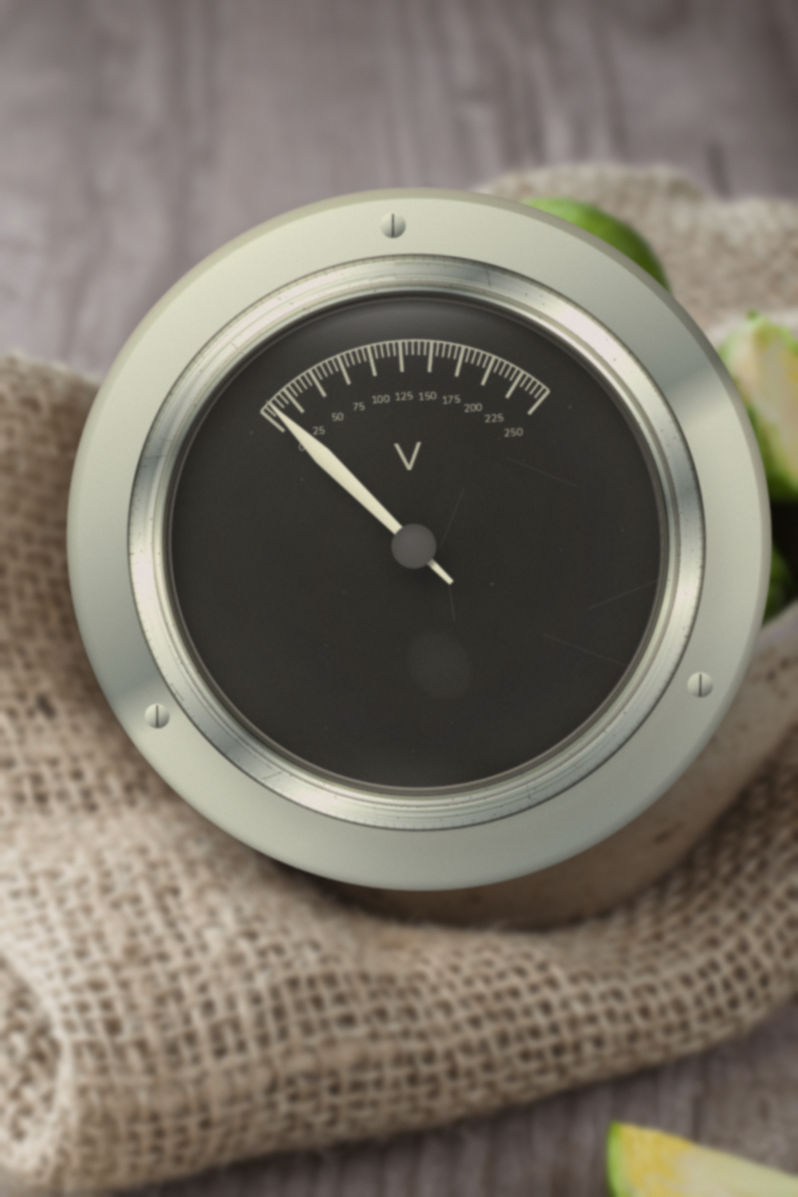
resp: 10,V
